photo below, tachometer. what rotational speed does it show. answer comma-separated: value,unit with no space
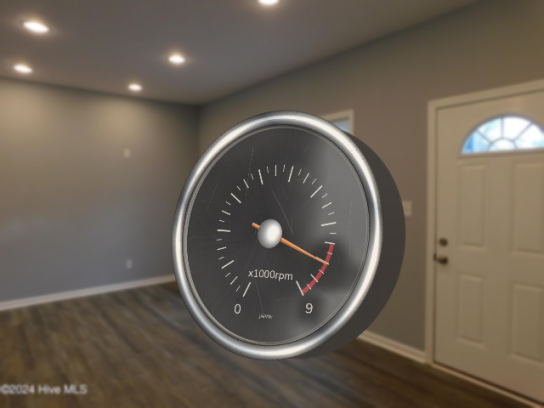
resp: 8000,rpm
